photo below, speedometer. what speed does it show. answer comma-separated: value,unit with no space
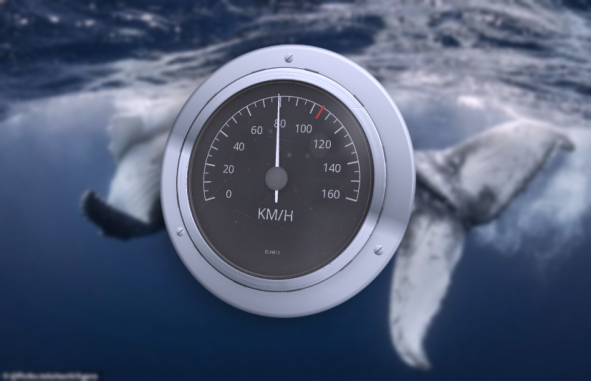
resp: 80,km/h
